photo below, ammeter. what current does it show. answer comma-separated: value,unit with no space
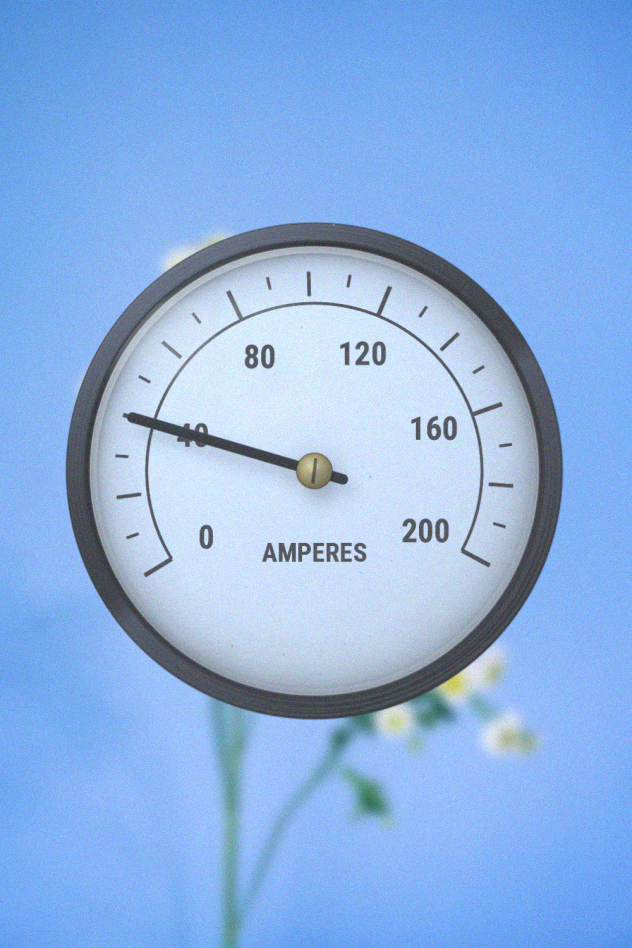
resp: 40,A
